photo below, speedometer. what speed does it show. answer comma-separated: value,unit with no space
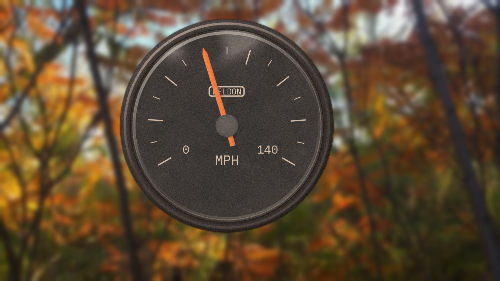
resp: 60,mph
